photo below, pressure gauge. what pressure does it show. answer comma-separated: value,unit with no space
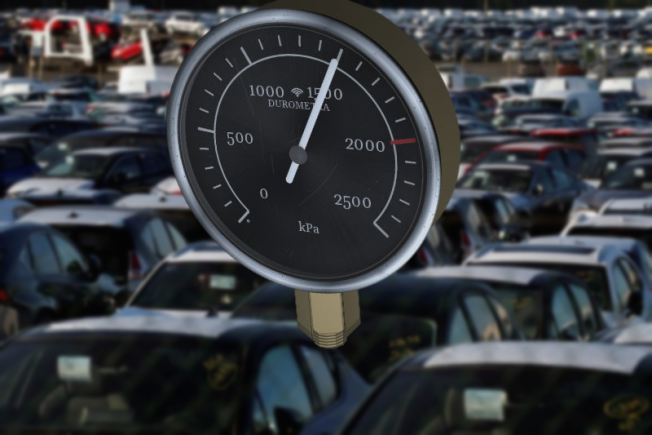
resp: 1500,kPa
